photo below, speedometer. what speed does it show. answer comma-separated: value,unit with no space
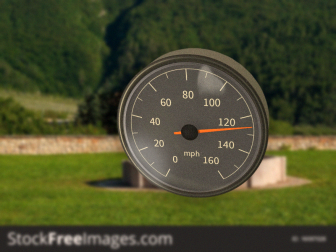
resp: 125,mph
